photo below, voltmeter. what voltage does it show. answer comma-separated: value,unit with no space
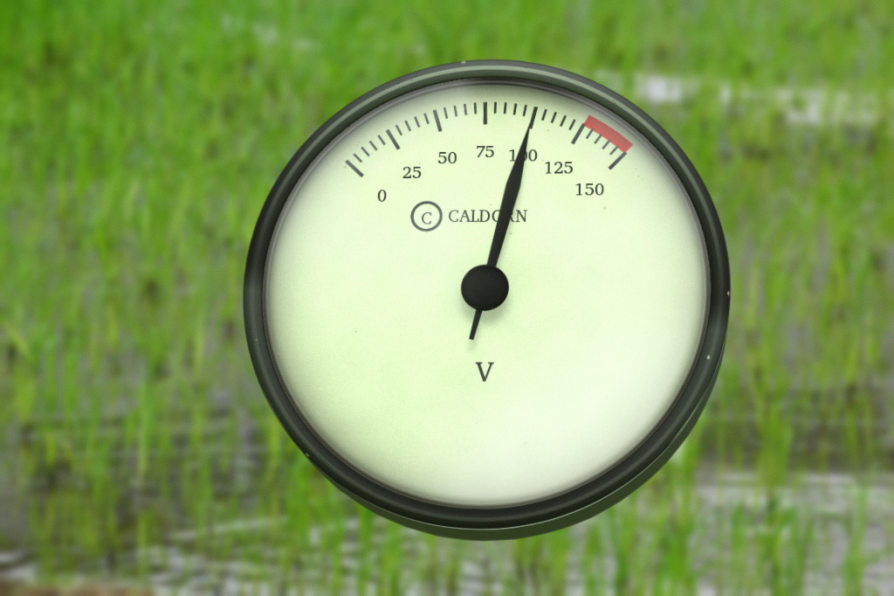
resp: 100,V
